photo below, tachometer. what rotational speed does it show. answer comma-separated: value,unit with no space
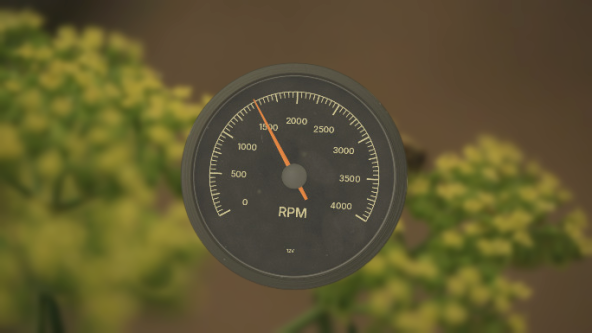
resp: 1500,rpm
